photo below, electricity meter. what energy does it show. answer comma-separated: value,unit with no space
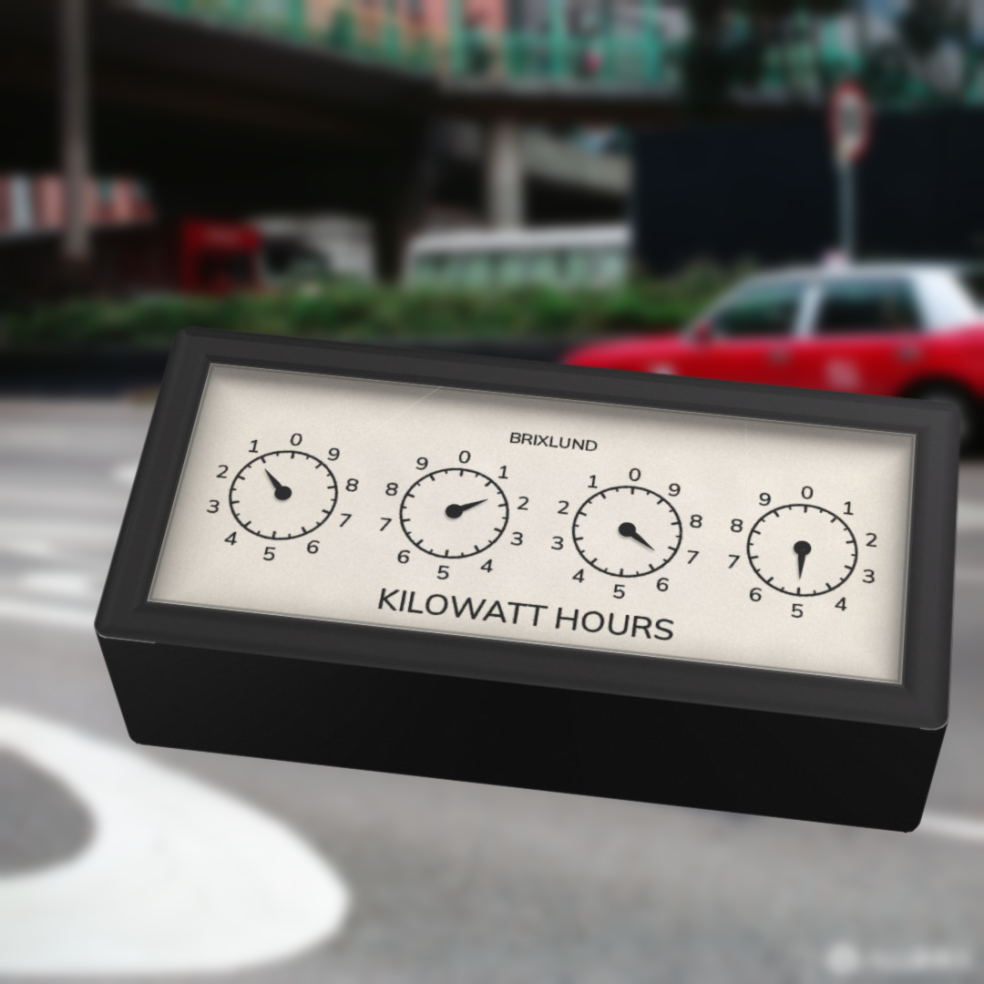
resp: 1165,kWh
